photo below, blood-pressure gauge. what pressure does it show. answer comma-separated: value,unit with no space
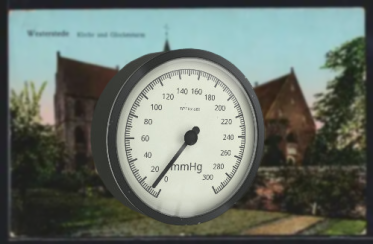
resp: 10,mmHg
